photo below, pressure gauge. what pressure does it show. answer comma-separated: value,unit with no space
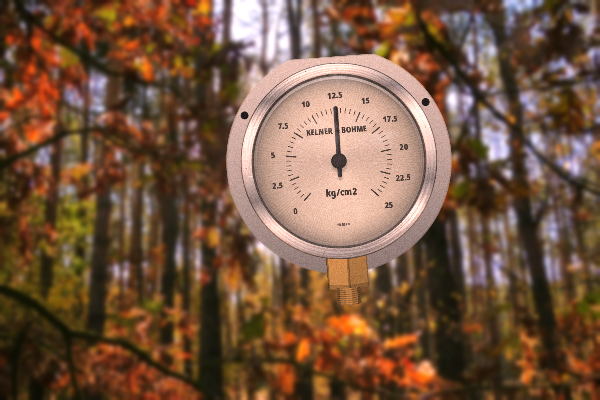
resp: 12.5,kg/cm²
